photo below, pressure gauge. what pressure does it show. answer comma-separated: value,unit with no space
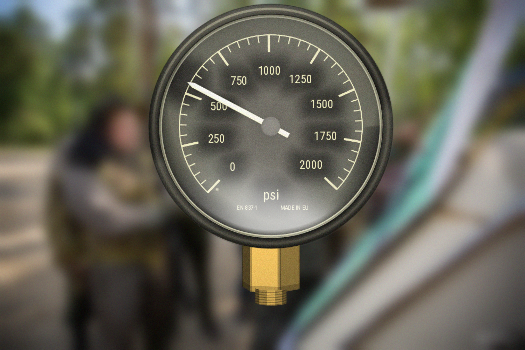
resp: 550,psi
